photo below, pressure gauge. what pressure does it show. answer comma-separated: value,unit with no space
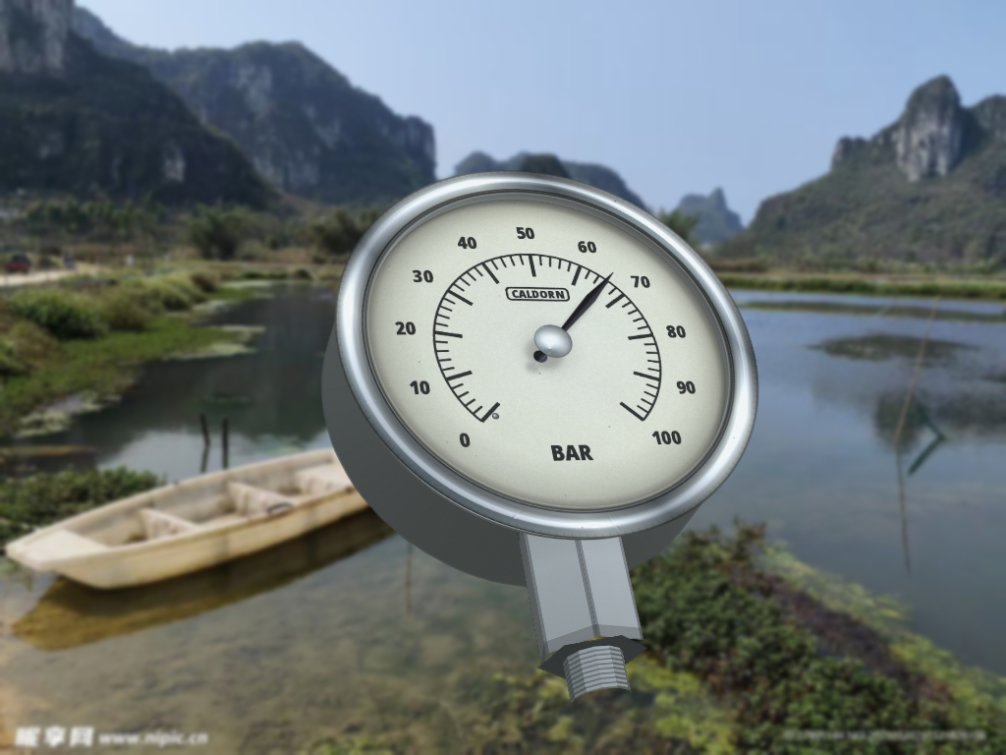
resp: 66,bar
